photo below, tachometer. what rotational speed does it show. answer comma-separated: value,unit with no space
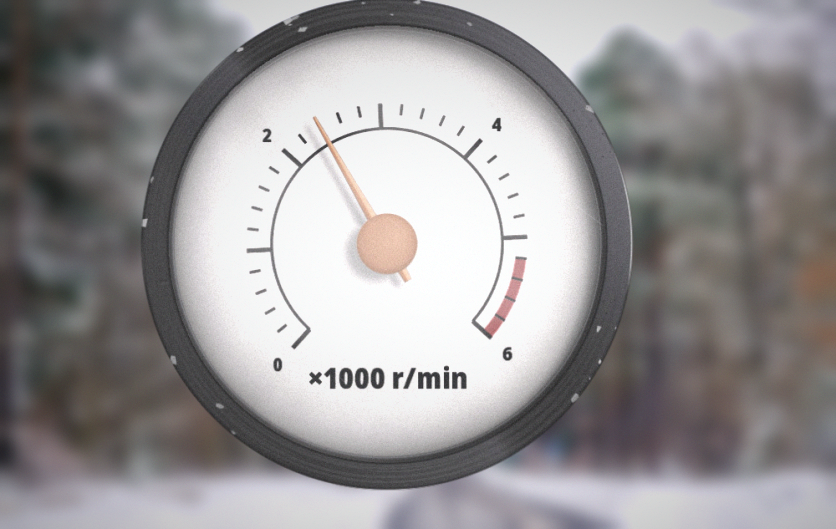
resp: 2400,rpm
